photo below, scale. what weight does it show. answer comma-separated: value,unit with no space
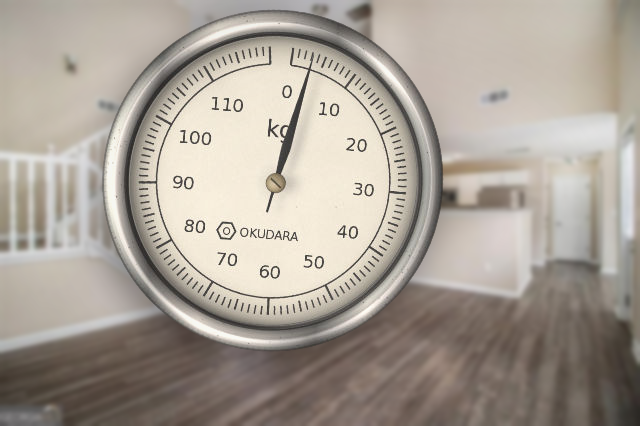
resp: 3,kg
